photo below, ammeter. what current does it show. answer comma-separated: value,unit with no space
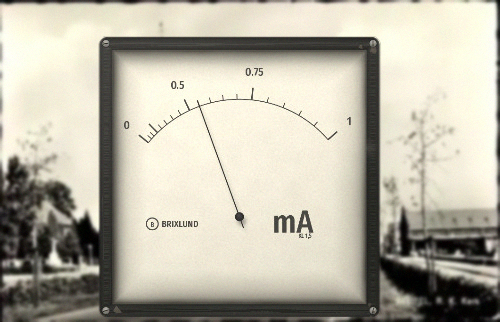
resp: 0.55,mA
